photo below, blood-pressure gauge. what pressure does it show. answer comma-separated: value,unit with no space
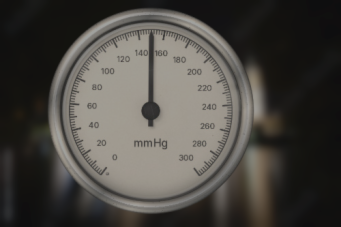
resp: 150,mmHg
